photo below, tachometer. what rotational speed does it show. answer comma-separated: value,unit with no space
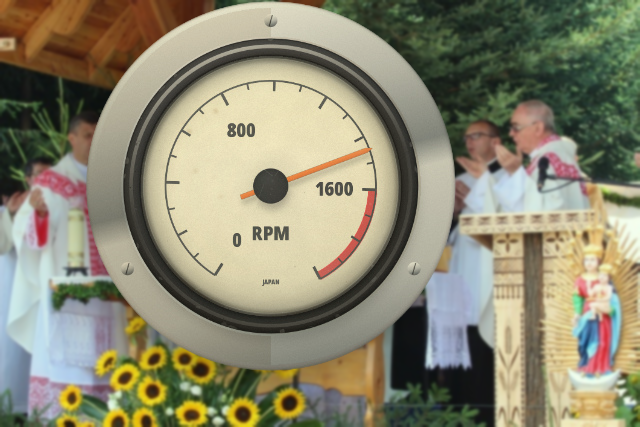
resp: 1450,rpm
